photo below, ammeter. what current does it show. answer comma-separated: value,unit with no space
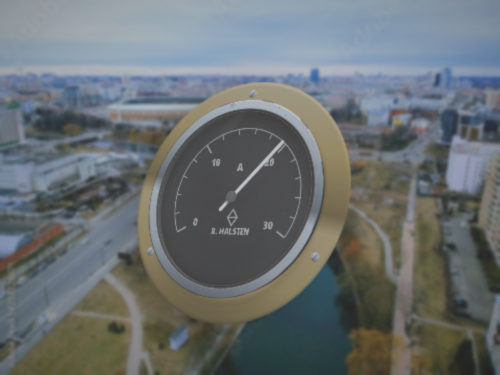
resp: 20,A
